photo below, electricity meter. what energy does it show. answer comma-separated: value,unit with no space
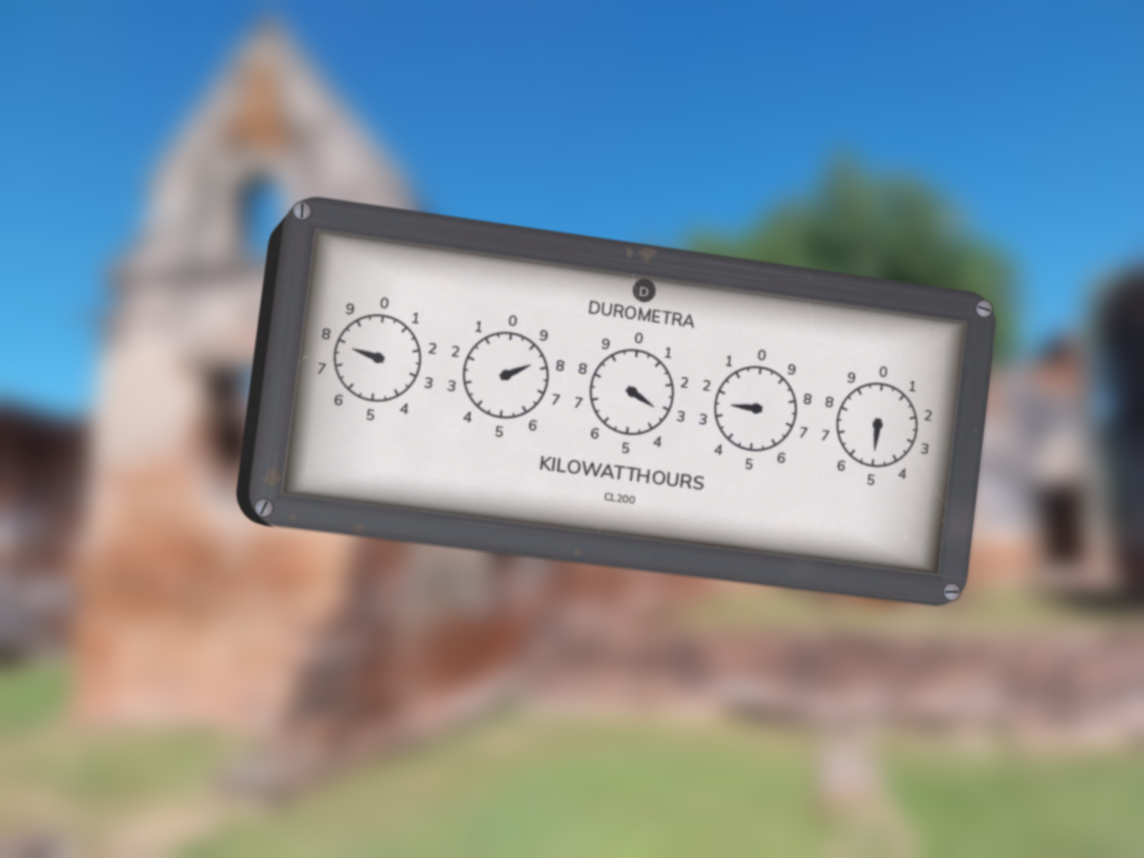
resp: 78325,kWh
